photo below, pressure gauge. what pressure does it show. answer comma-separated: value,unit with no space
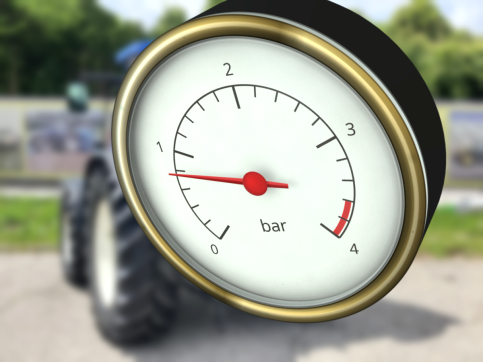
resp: 0.8,bar
